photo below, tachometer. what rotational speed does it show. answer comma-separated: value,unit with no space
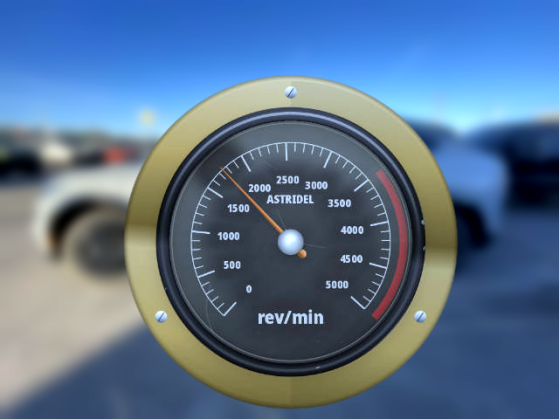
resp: 1750,rpm
